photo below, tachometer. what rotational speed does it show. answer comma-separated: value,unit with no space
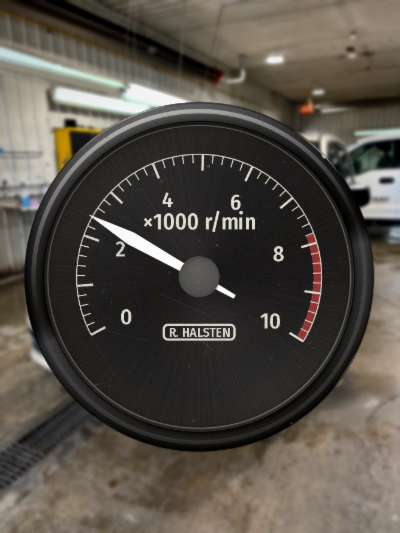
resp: 2400,rpm
